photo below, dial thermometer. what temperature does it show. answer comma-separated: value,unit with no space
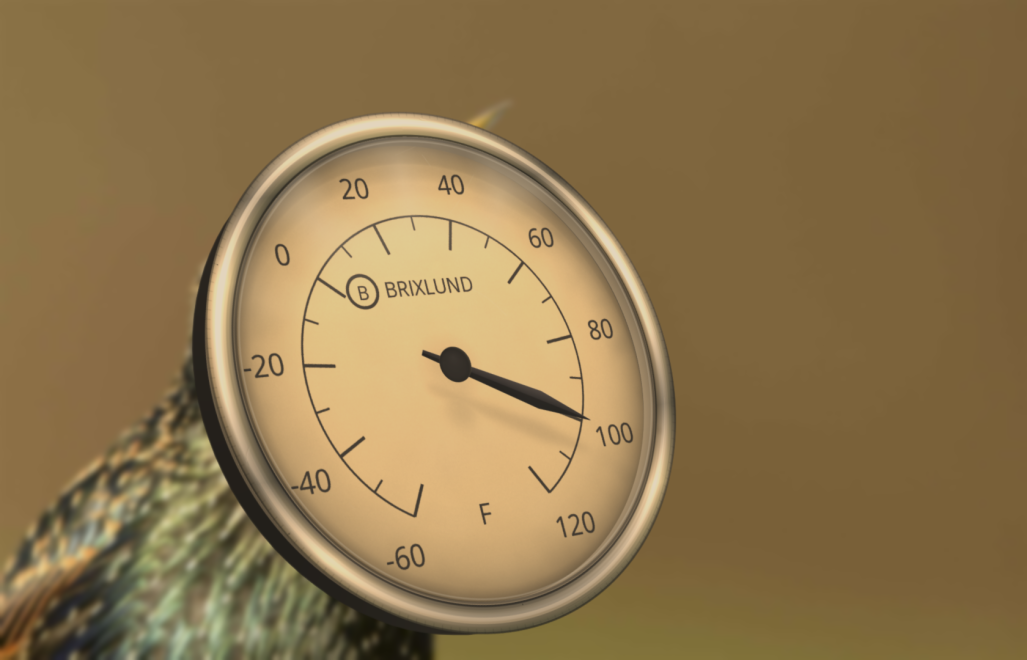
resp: 100,°F
